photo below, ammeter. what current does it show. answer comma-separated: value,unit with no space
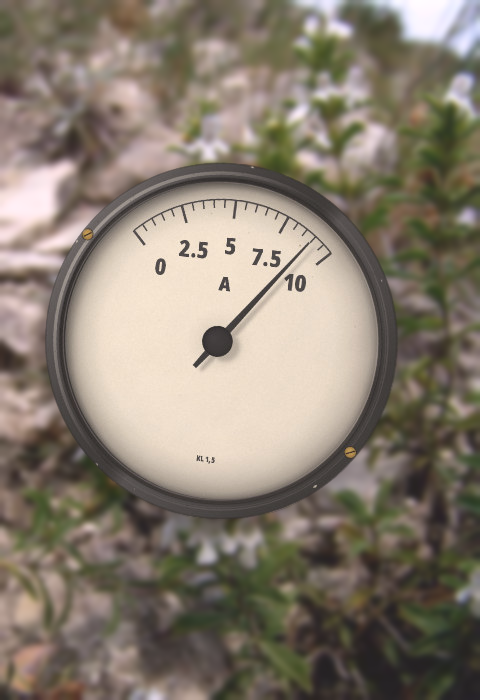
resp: 9,A
